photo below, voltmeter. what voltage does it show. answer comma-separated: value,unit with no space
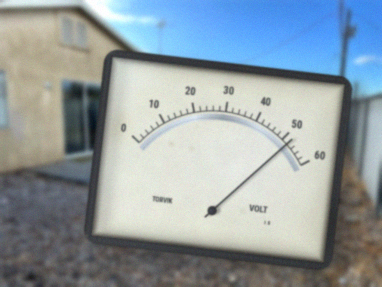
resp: 52,V
